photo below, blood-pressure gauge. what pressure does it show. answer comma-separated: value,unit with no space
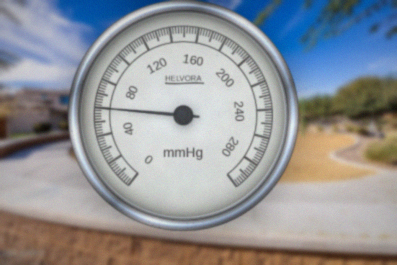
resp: 60,mmHg
